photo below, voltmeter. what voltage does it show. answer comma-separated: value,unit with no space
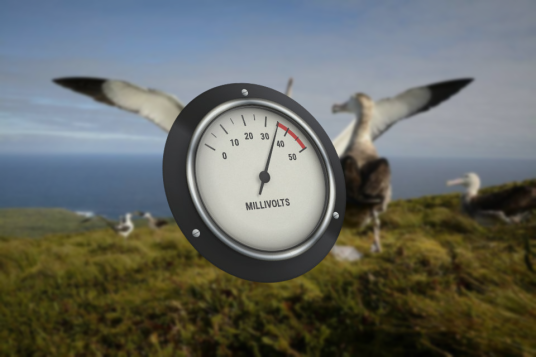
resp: 35,mV
